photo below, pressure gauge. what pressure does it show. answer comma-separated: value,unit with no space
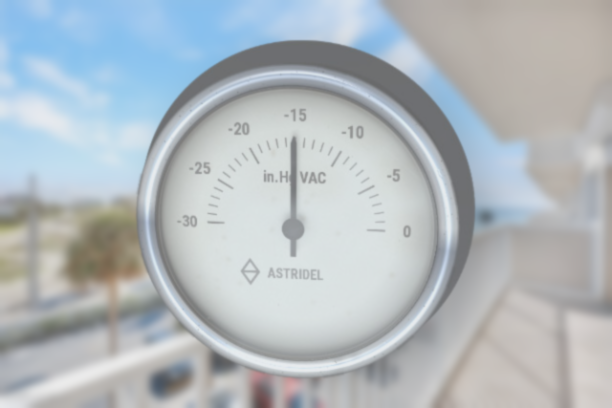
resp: -15,inHg
